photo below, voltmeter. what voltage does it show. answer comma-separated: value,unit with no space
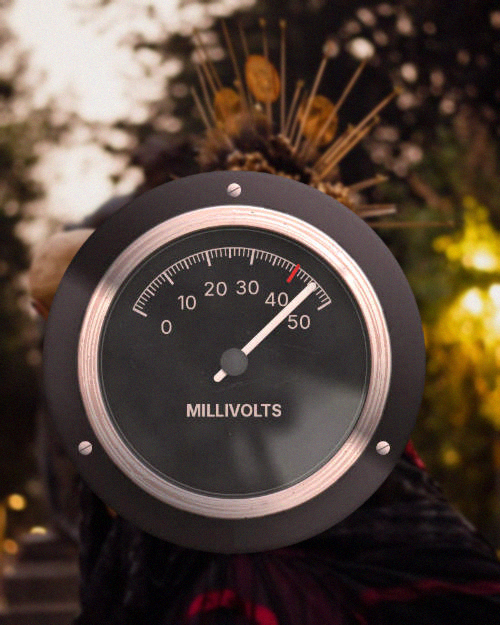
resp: 45,mV
